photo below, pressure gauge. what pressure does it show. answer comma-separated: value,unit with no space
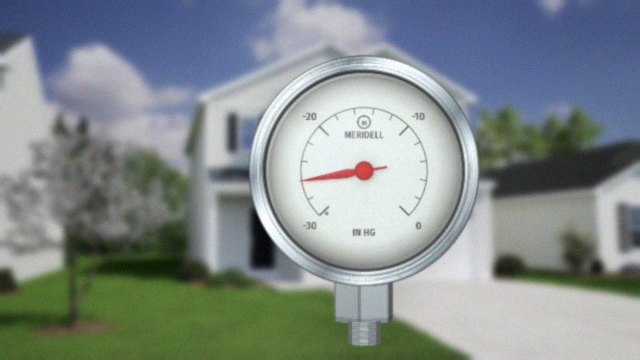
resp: -26,inHg
